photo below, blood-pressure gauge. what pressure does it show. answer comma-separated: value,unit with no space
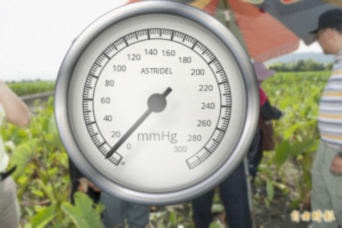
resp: 10,mmHg
